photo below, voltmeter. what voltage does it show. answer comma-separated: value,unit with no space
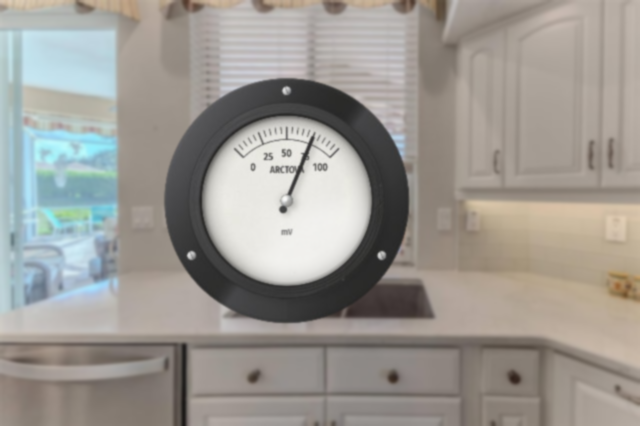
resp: 75,mV
